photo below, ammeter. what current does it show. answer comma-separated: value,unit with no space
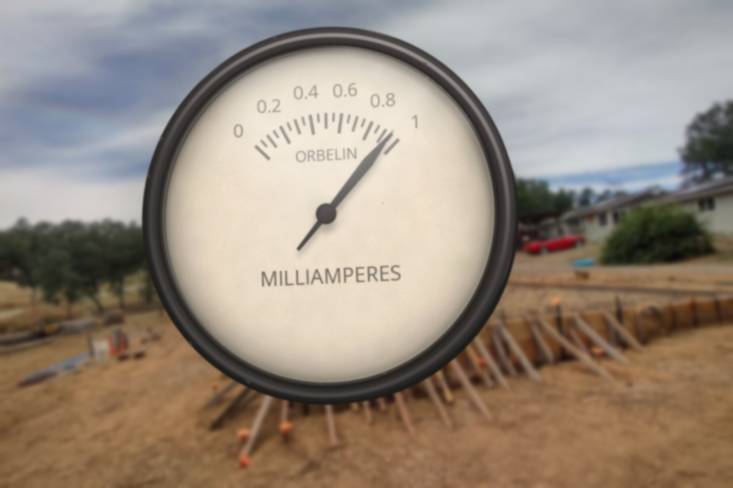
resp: 0.95,mA
